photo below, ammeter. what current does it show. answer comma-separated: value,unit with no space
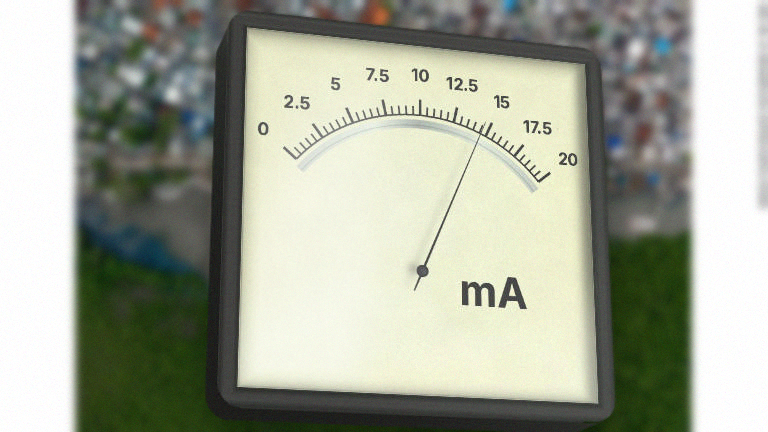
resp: 14.5,mA
